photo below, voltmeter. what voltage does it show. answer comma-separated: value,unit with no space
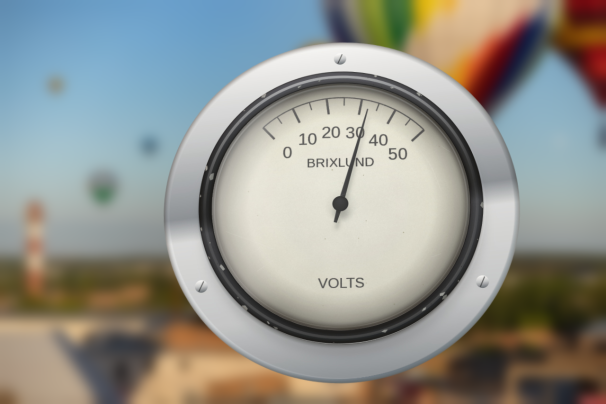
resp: 32.5,V
